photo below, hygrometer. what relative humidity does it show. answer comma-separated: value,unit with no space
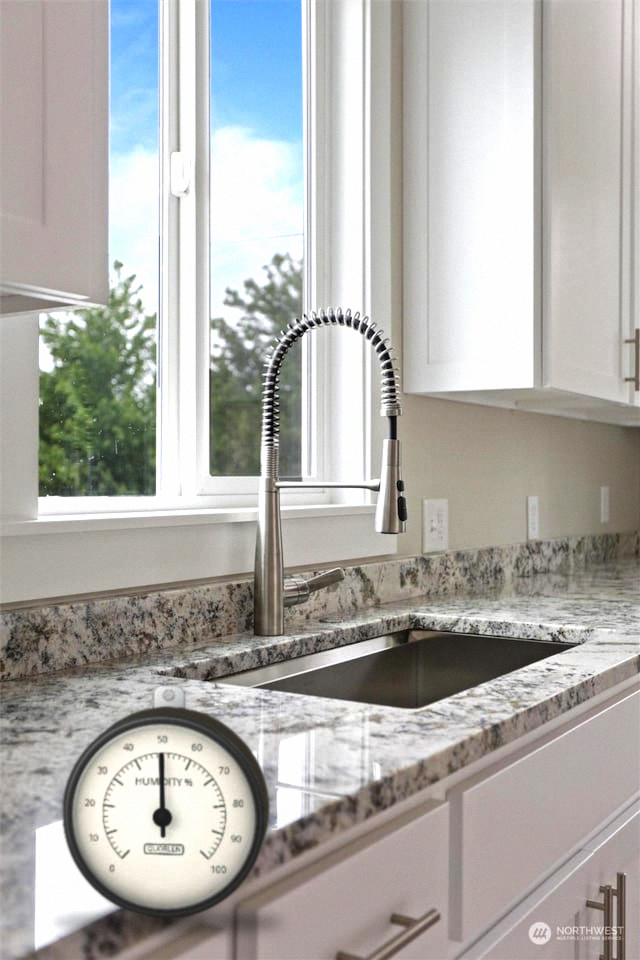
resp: 50,%
